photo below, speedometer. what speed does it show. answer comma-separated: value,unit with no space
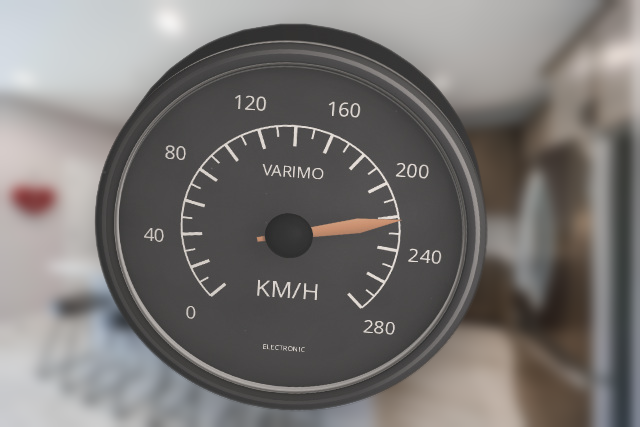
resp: 220,km/h
